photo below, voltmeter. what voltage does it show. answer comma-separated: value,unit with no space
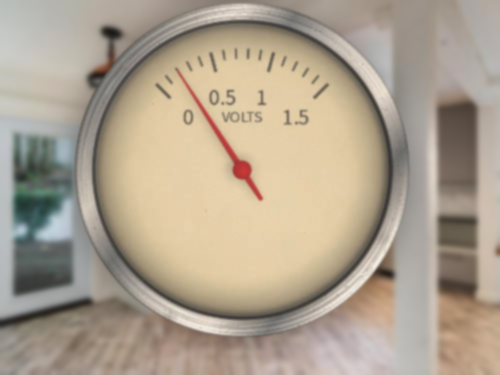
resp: 0.2,V
